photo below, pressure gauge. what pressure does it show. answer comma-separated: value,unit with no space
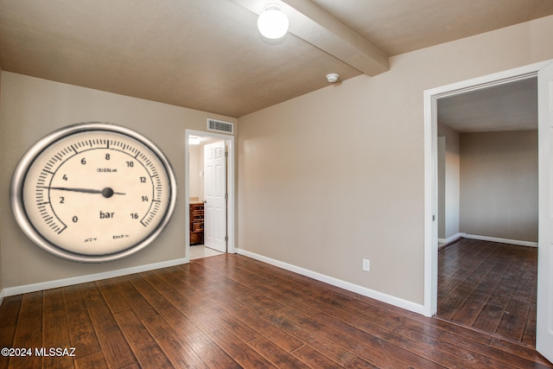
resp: 3,bar
